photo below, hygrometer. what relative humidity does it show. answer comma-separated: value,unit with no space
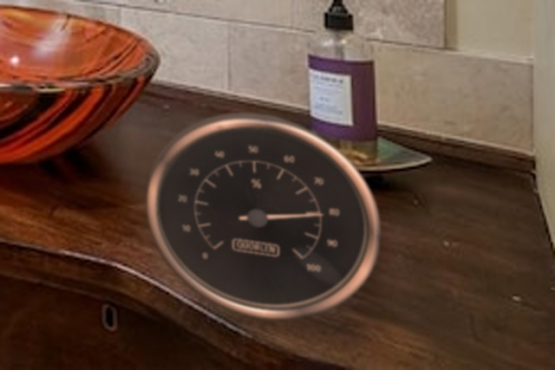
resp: 80,%
